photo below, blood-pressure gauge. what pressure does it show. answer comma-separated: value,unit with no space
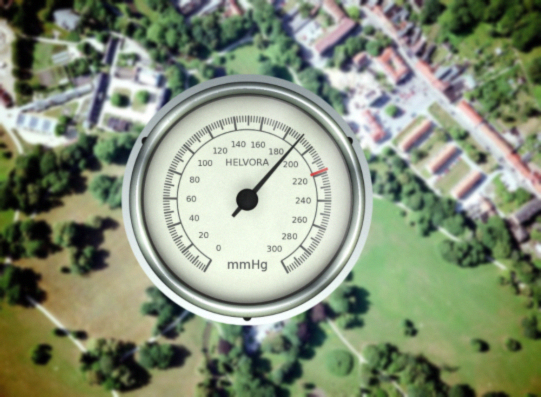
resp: 190,mmHg
